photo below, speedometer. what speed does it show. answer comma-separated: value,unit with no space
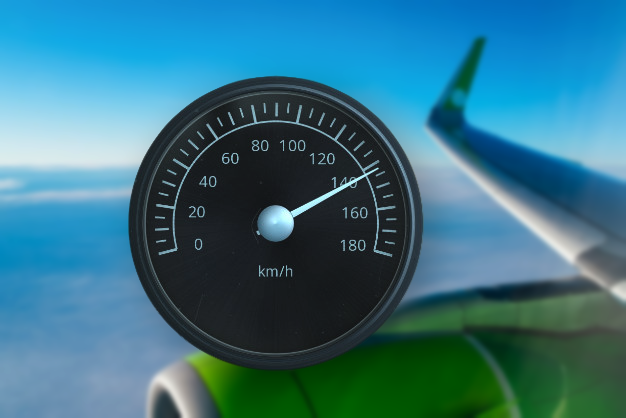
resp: 142.5,km/h
